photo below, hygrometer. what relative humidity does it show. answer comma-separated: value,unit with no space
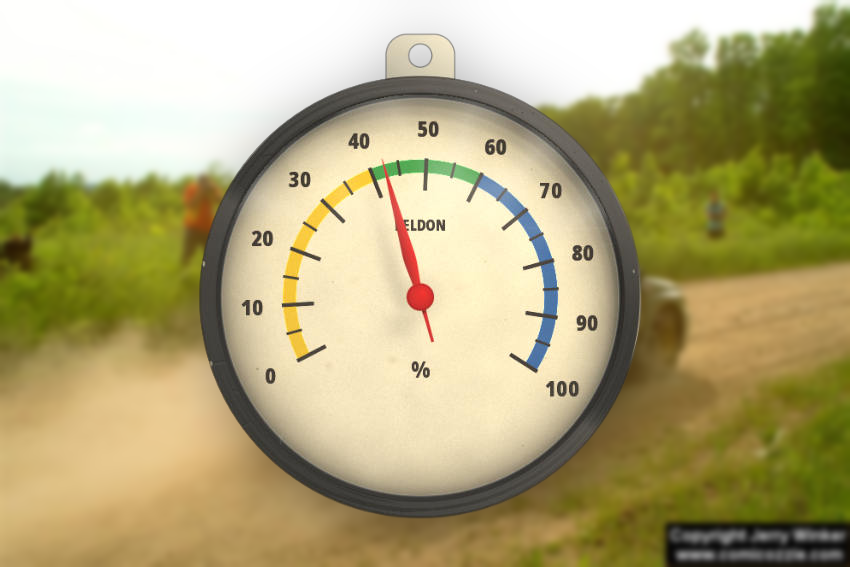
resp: 42.5,%
